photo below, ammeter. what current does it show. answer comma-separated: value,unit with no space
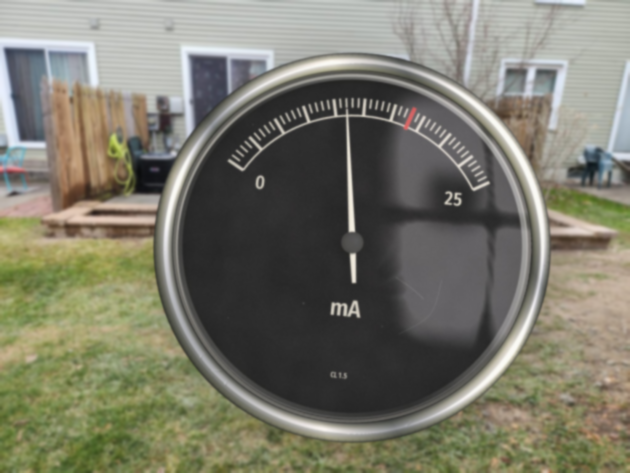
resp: 11,mA
